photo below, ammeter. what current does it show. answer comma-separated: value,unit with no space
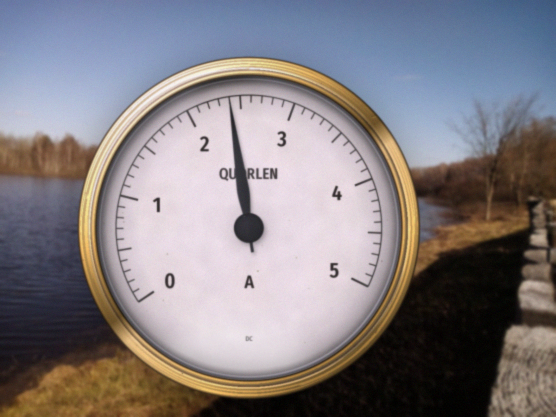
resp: 2.4,A
